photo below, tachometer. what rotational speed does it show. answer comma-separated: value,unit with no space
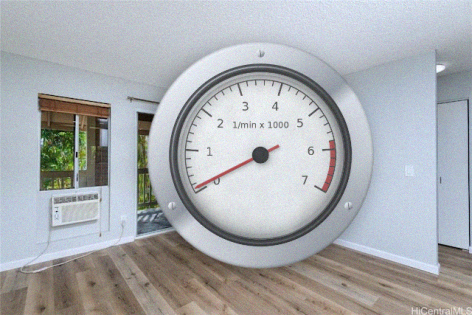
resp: 100,rpm
